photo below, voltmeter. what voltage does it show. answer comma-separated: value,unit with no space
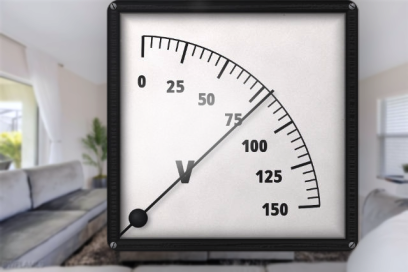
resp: 80,V
